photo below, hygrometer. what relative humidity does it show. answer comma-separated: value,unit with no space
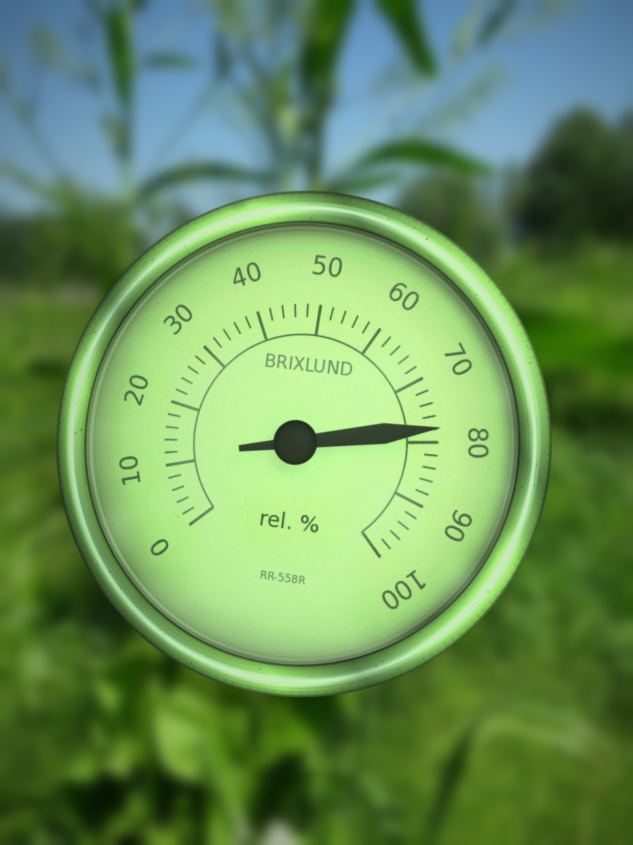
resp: 78,%
